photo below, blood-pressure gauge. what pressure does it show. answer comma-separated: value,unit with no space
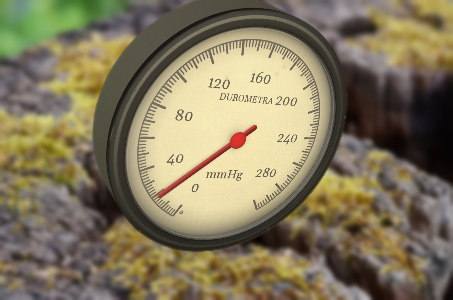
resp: 20,mmHg
